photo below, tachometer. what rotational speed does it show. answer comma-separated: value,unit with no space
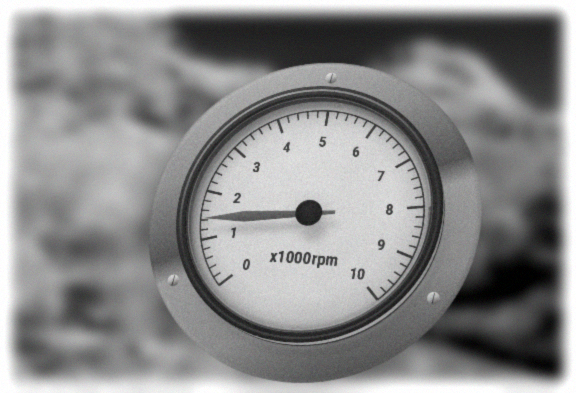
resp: 1400,rpm
